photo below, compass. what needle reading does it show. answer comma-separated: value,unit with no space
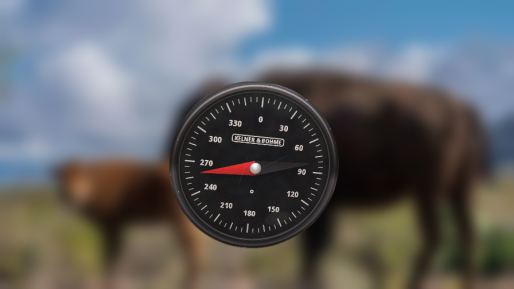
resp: 260,°
